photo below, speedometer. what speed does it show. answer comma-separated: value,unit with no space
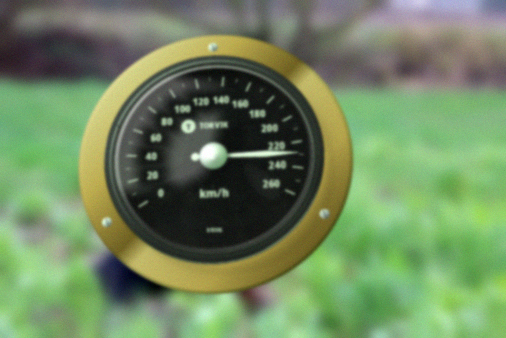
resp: 230,km/h
